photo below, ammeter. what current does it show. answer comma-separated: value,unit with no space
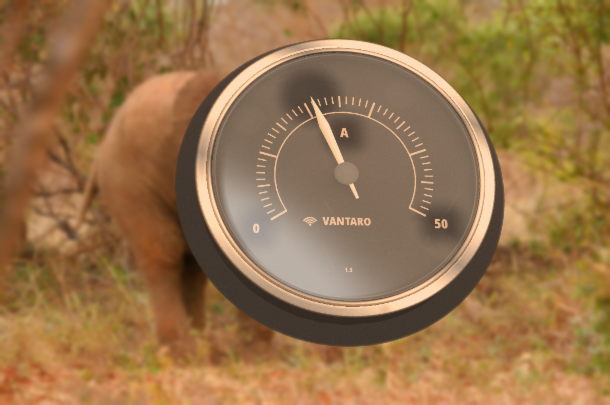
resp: 21,A
